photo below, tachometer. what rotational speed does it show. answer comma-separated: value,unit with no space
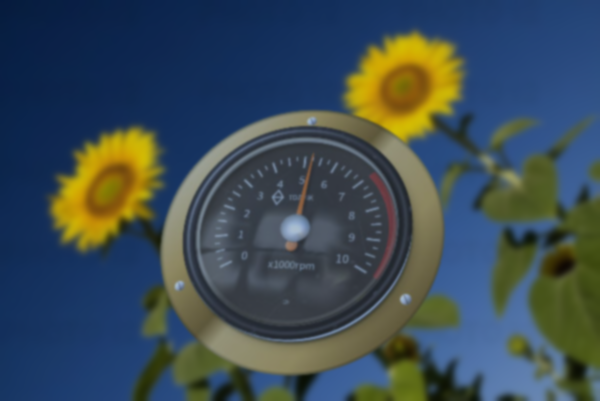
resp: 5250,rpm
